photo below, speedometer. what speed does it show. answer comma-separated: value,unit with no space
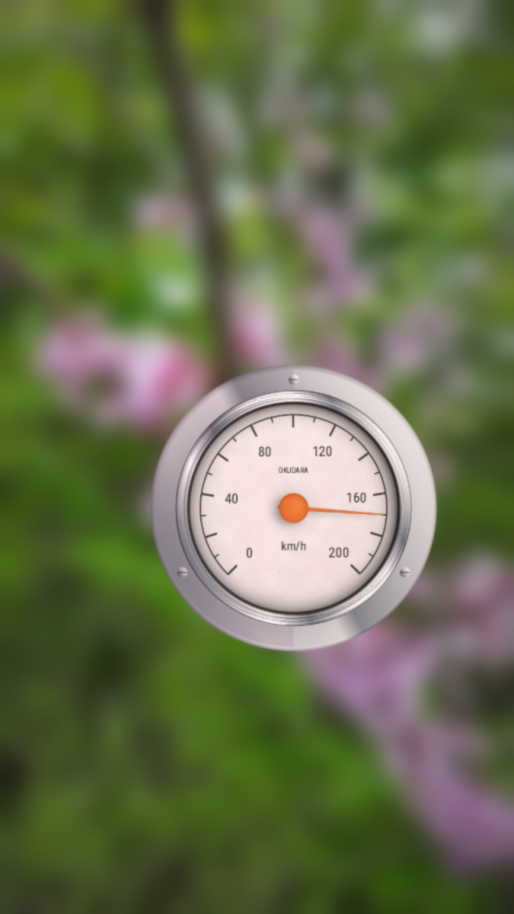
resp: 170,km/h
